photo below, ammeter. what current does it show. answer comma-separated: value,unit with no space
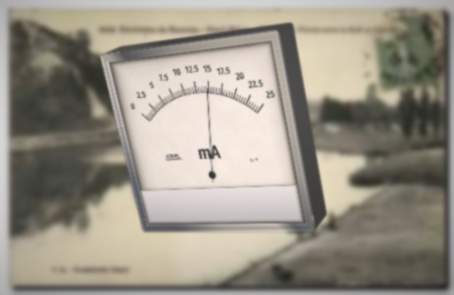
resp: 15,mA
